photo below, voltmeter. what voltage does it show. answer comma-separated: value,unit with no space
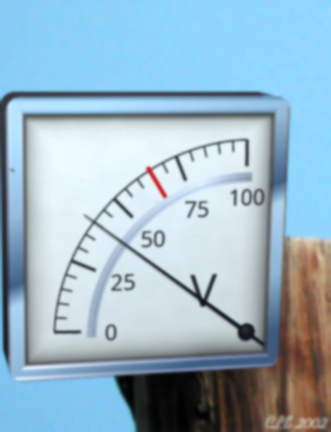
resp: 40,V
